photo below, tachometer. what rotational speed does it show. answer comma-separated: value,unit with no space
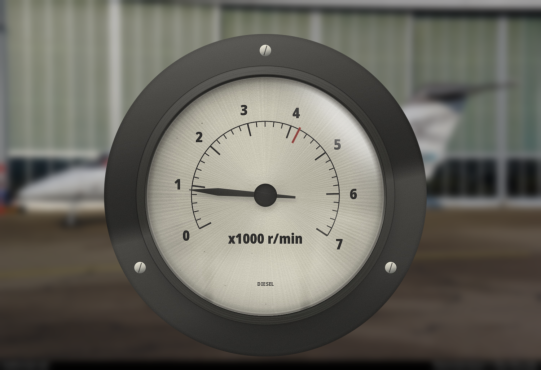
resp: 900,rpm
